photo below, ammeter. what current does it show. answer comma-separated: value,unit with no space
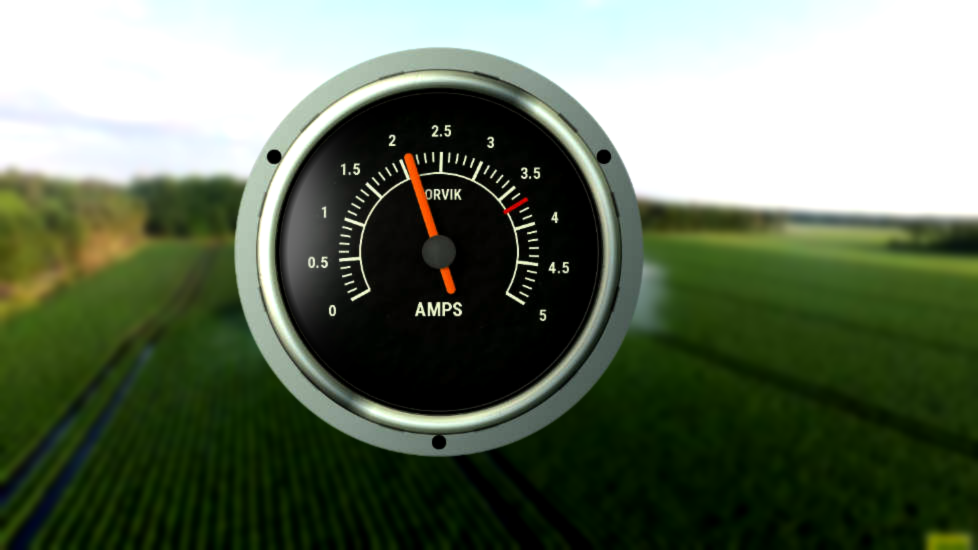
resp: 2.1,A
